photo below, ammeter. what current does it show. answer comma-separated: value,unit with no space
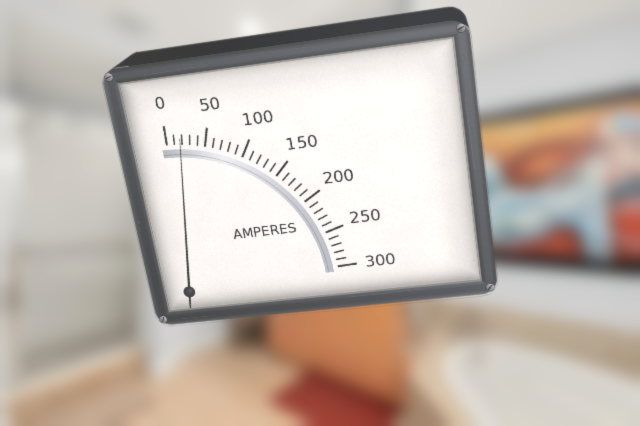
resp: 20,A
